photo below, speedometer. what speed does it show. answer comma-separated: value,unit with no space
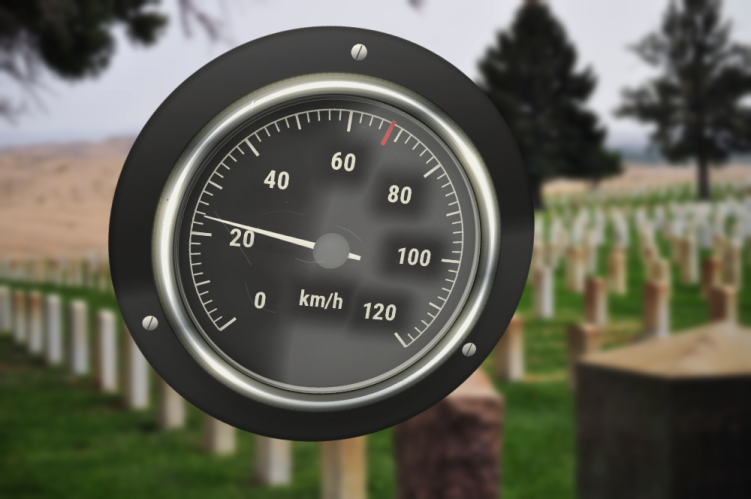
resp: 24,km/h
